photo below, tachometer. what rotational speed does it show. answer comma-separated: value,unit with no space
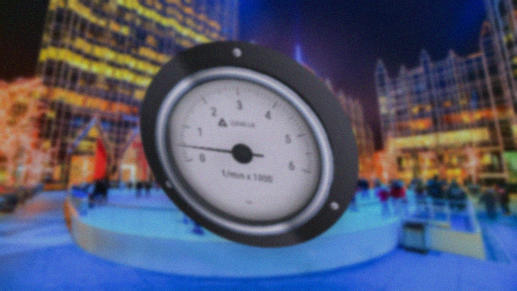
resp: 500,rpm
